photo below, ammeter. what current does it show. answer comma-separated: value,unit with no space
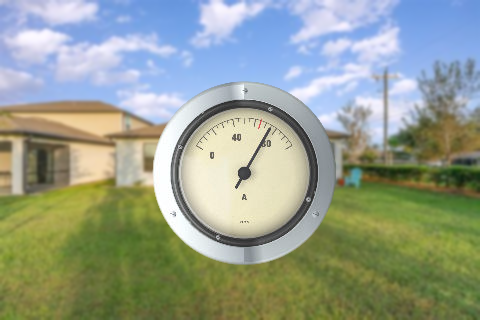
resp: 75,A
